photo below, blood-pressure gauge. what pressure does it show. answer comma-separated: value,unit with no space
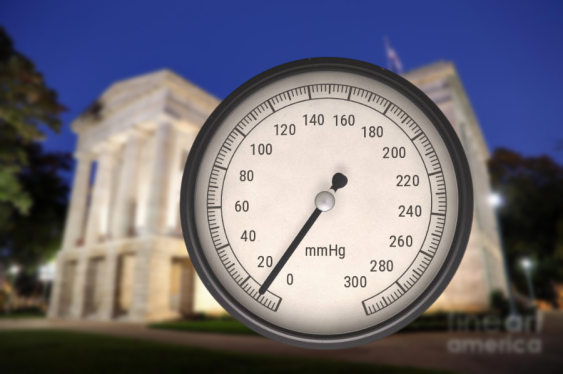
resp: 10,mmHg
